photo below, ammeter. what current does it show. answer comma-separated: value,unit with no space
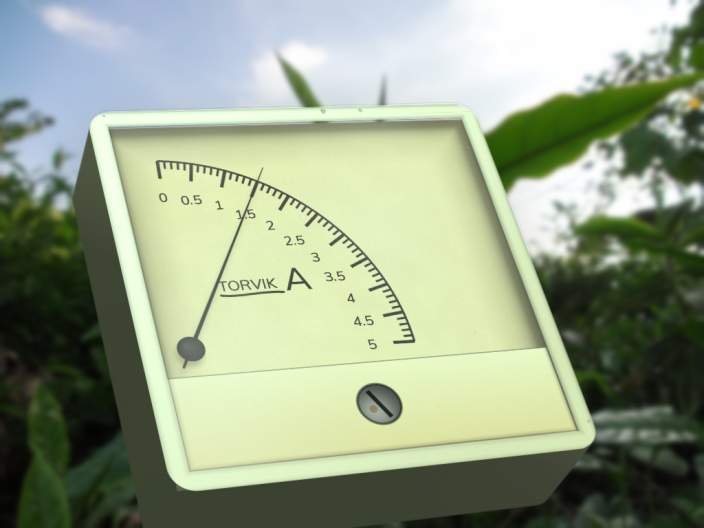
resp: 1.5,A
